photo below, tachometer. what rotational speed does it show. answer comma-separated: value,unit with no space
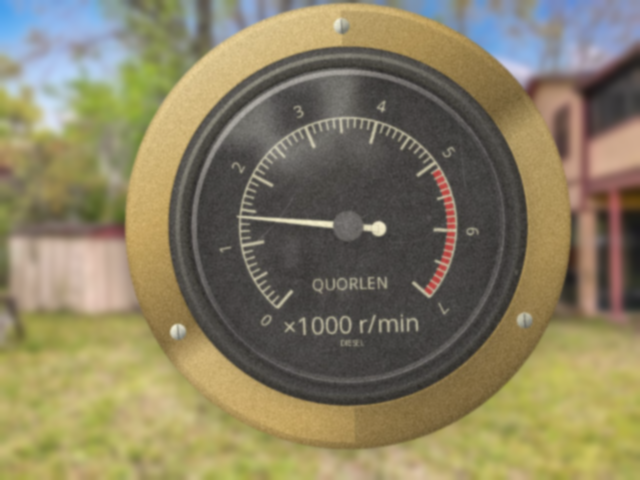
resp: 1400,rpm
